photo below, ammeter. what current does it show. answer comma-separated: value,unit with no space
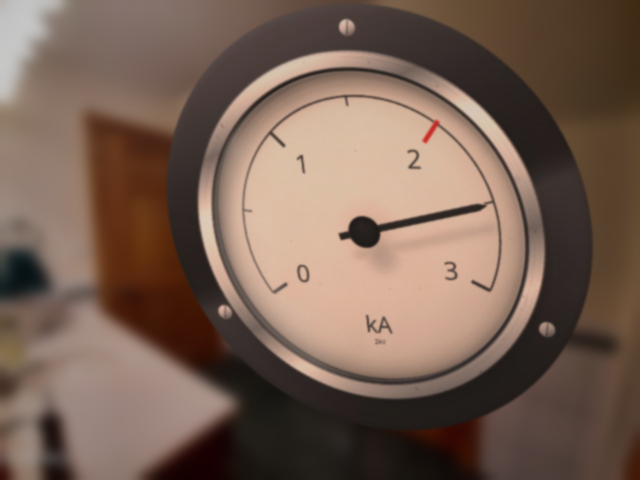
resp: 2.5,kA
